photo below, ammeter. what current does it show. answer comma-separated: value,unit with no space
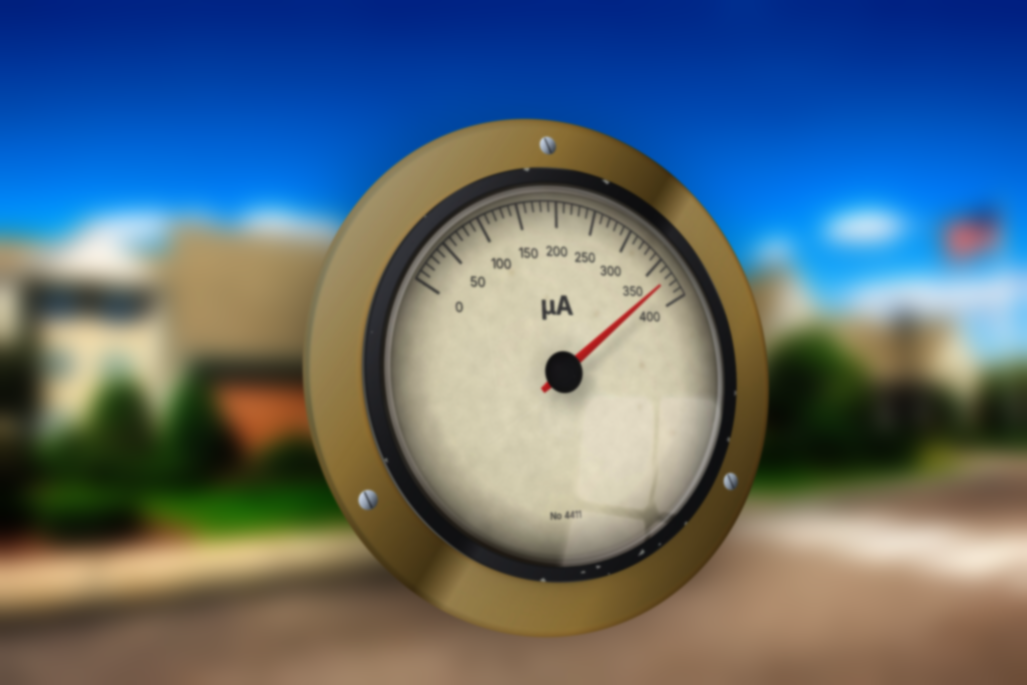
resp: 370,µA
